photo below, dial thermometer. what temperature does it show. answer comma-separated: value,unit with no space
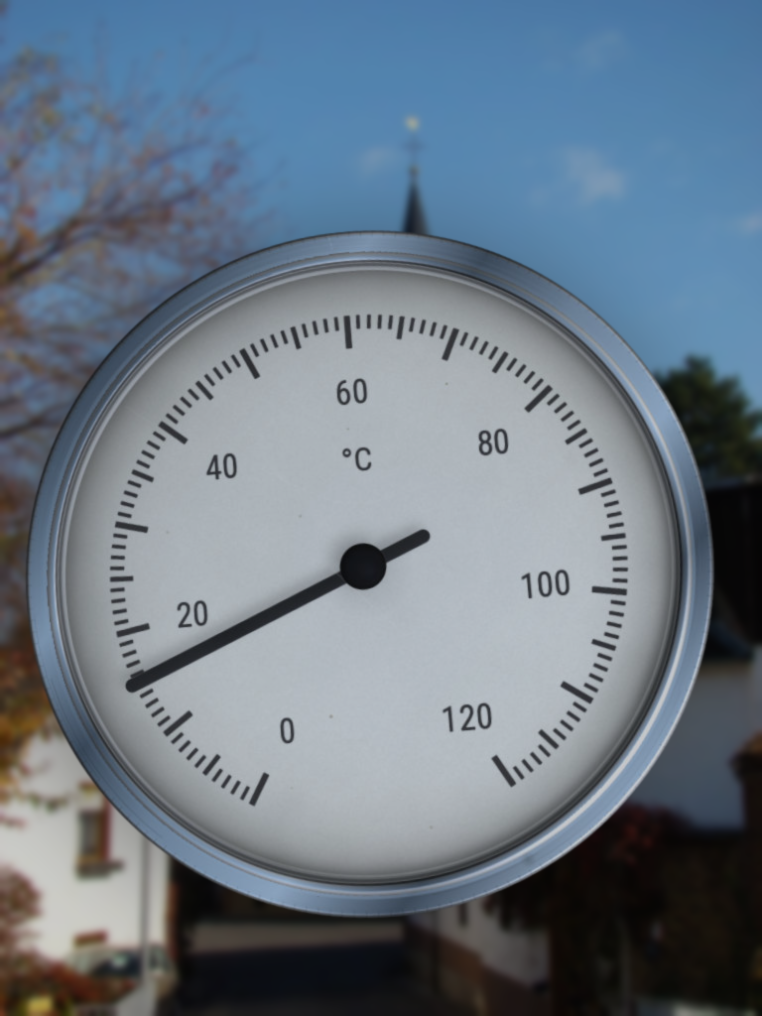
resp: 15,°C
